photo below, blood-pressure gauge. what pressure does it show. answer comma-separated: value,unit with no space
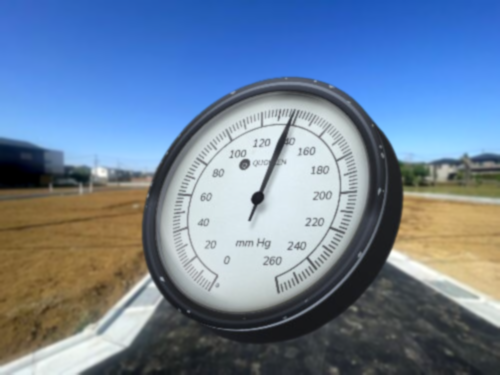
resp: 140,mmHg
